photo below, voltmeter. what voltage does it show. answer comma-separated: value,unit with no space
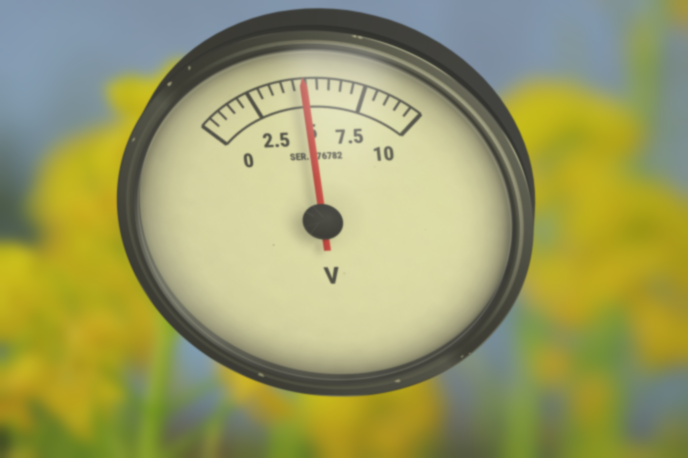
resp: 5,V
